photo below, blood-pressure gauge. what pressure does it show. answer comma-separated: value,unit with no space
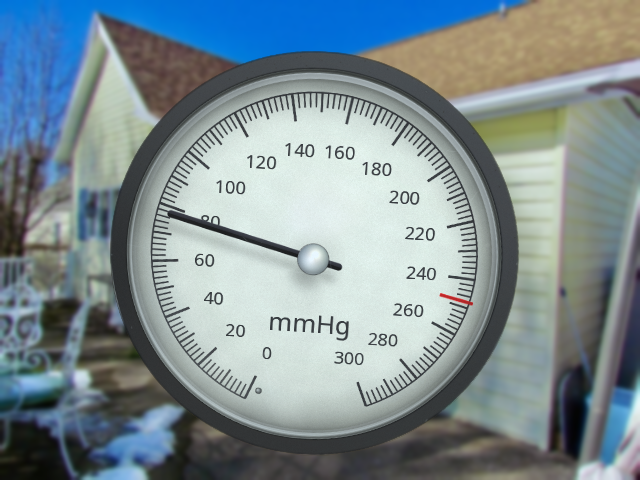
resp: 78,mmHg
